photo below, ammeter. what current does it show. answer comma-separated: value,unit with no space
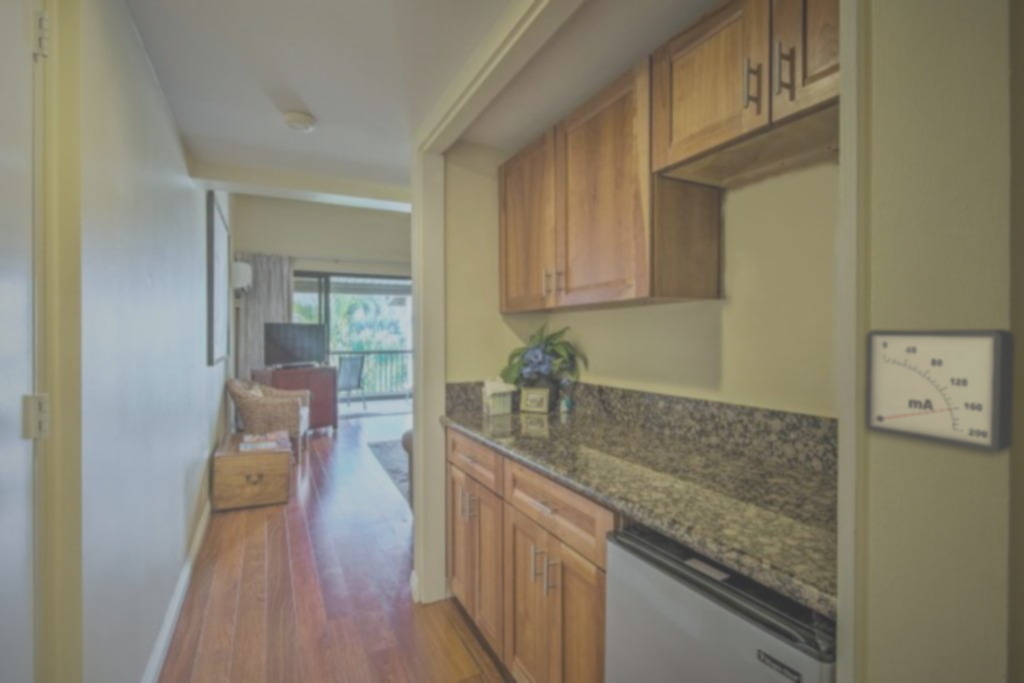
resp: 160,mA
